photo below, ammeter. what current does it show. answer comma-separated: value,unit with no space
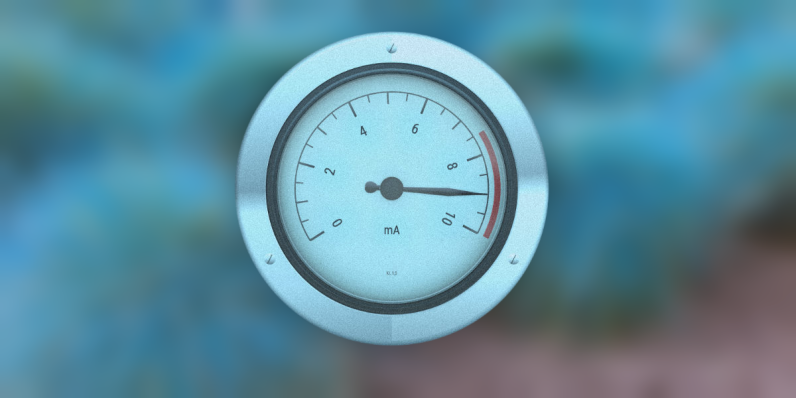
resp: 9,mA
